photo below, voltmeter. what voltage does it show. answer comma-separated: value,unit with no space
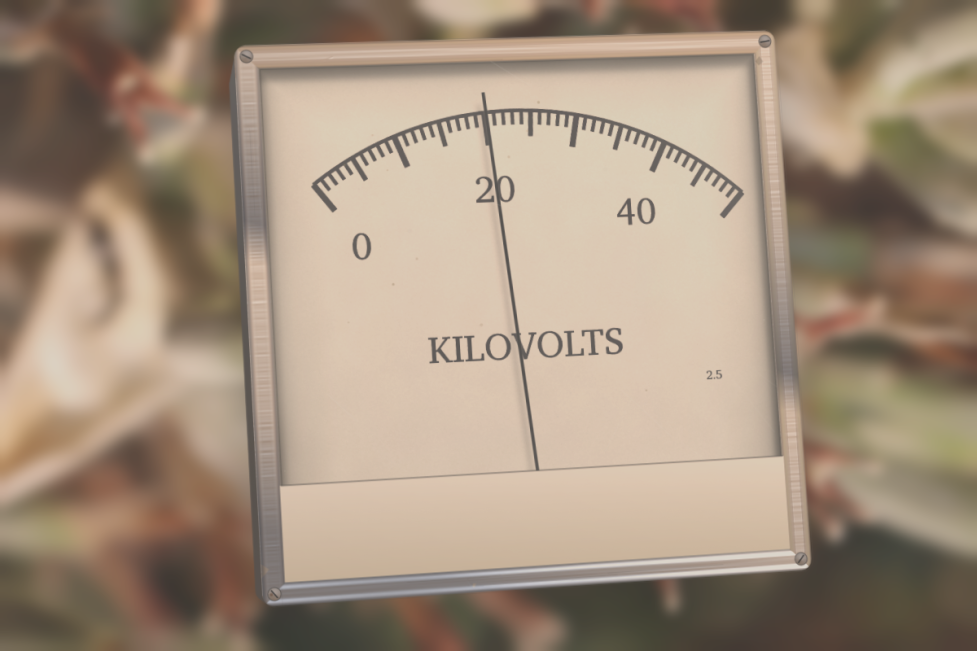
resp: 20,kV
